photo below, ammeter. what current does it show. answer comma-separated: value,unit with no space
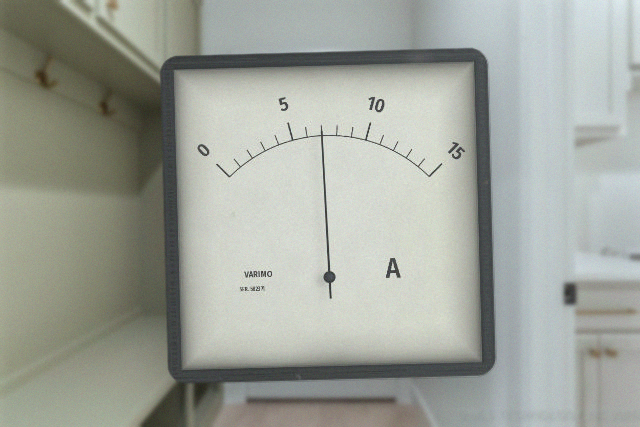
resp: 7,A
